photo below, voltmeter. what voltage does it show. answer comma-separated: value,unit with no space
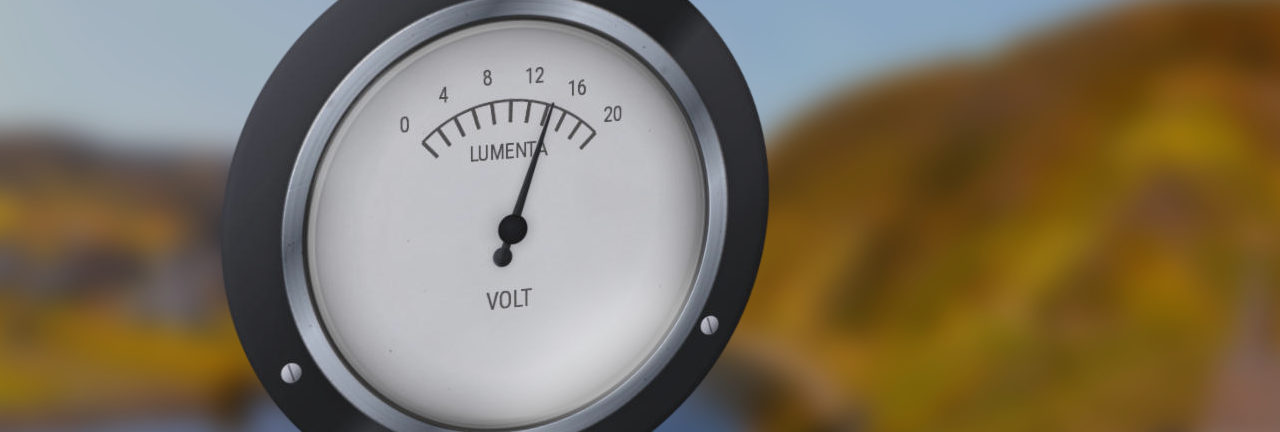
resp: 14,V
